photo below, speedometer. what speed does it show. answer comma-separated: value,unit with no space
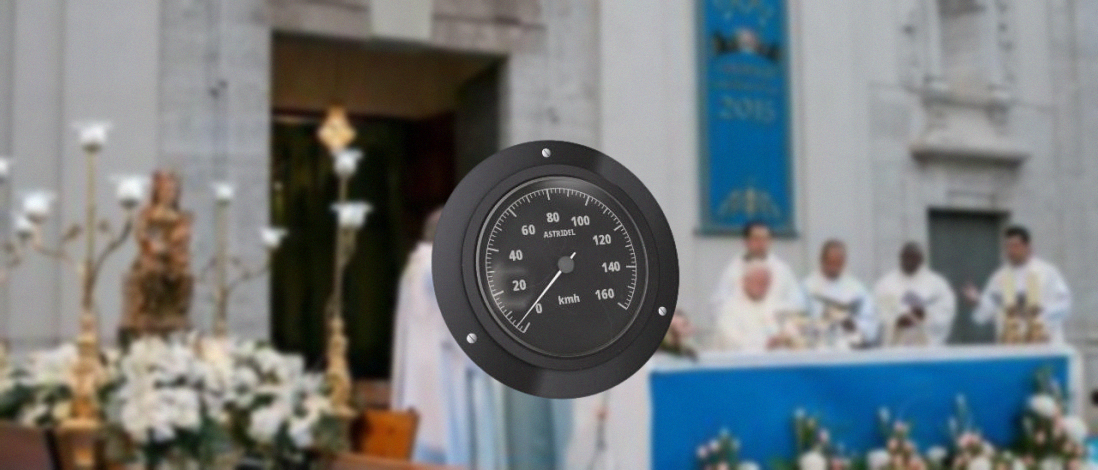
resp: 4,km/h
